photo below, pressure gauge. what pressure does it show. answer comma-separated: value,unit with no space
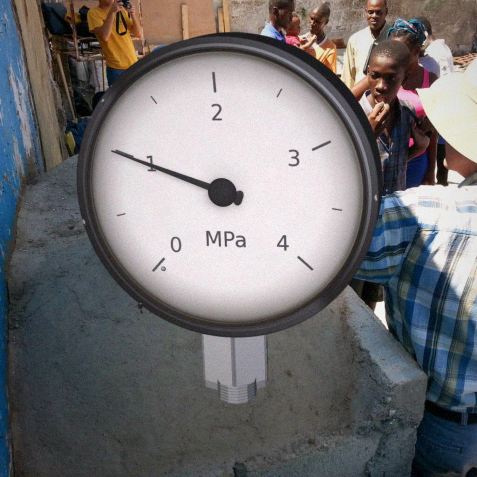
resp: 1,MPa
